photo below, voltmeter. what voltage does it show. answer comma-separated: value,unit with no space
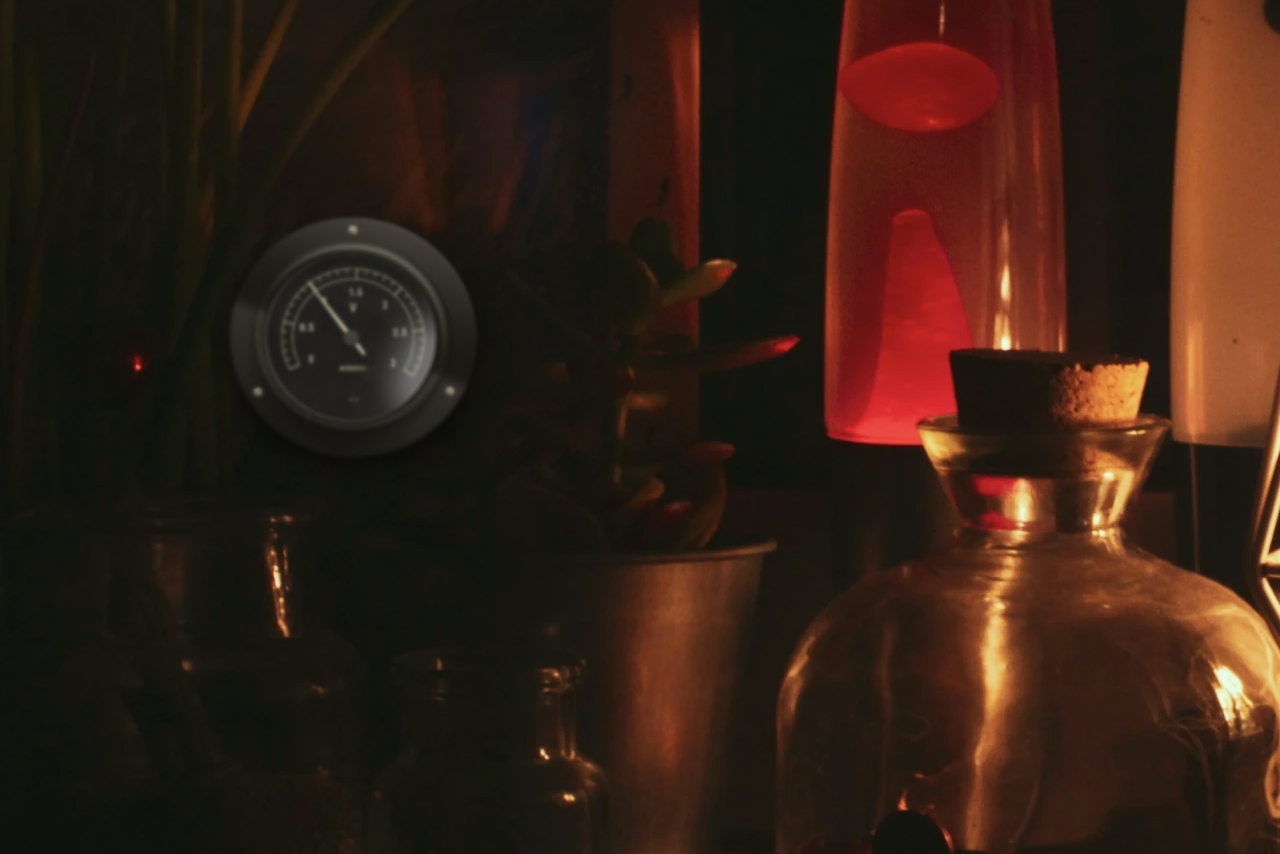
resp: 1,V
